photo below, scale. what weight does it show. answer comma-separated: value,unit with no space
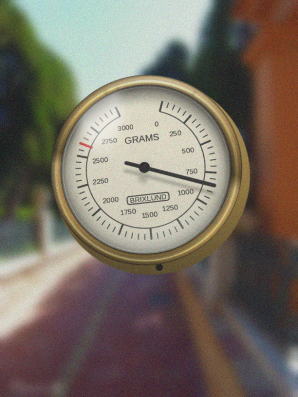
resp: 850,g
